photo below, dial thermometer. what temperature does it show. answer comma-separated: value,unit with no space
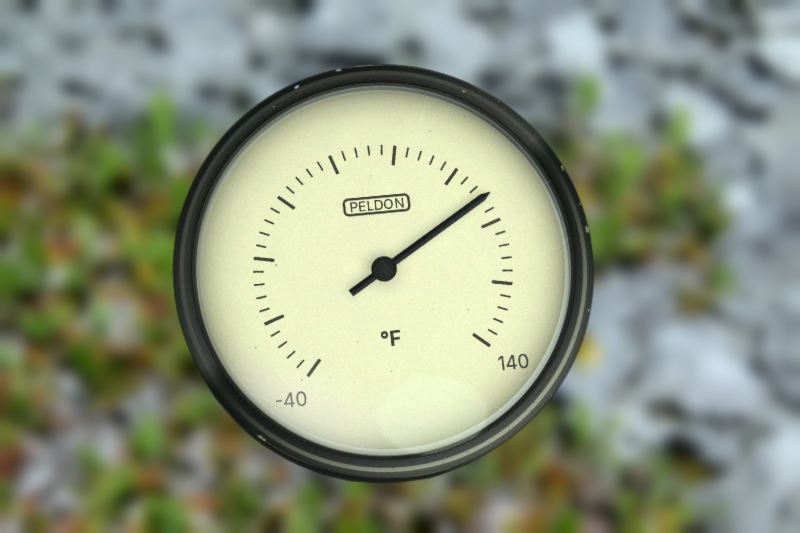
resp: 92,°F
